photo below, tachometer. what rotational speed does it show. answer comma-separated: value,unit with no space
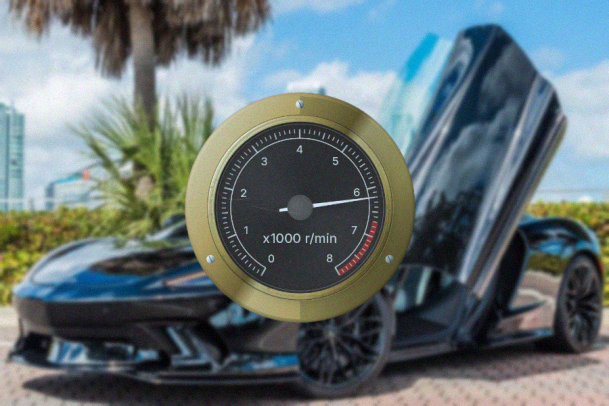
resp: 6200,rpm
